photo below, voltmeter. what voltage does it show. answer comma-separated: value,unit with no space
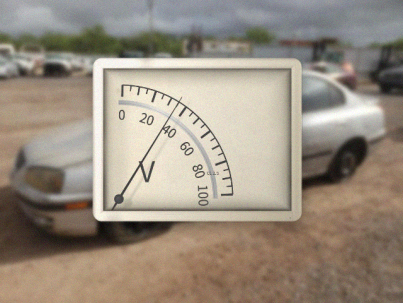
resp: 35,V
